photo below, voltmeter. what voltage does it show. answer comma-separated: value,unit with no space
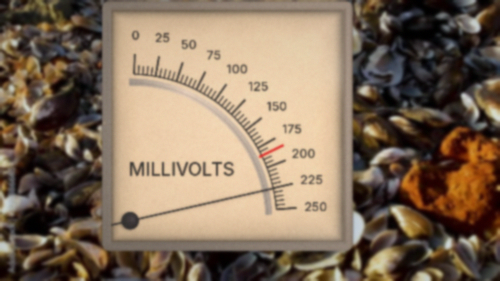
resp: 225,mV
